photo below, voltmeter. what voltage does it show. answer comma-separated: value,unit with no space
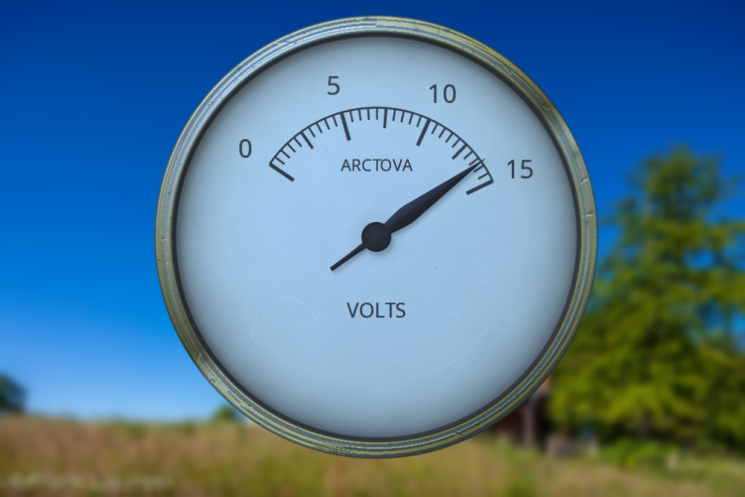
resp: 13.75,V
